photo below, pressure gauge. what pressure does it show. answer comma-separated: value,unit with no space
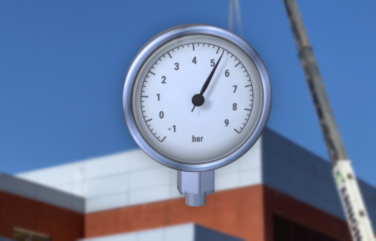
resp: 5.2,bar
